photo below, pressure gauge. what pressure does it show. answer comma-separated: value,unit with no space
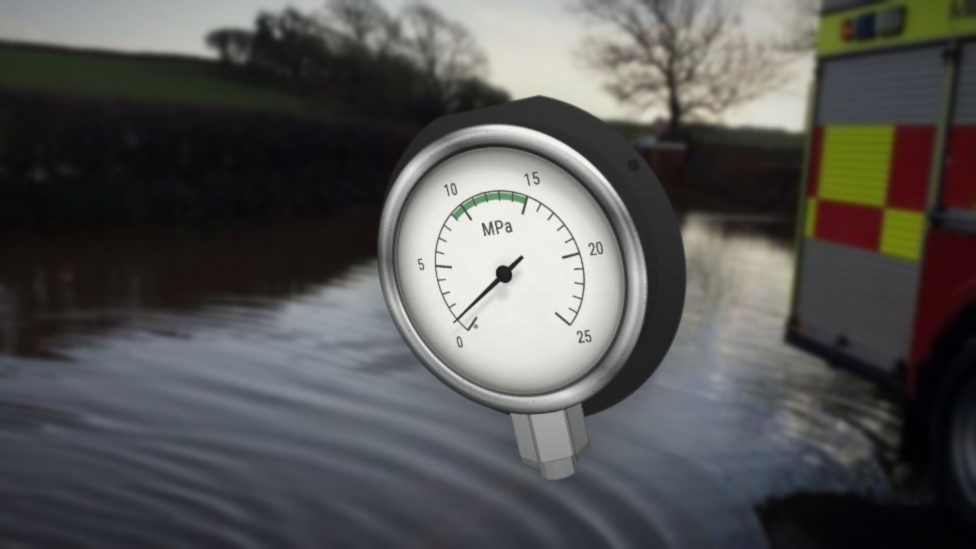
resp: 1,MPa
